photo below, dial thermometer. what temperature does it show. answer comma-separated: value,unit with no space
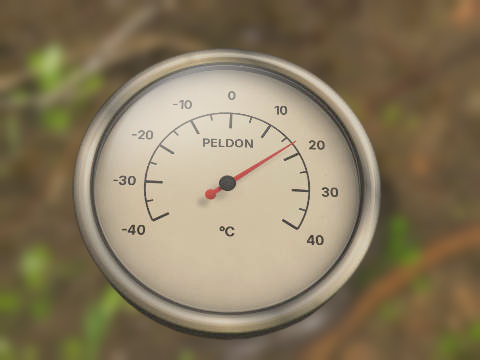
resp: 17.5,°C
